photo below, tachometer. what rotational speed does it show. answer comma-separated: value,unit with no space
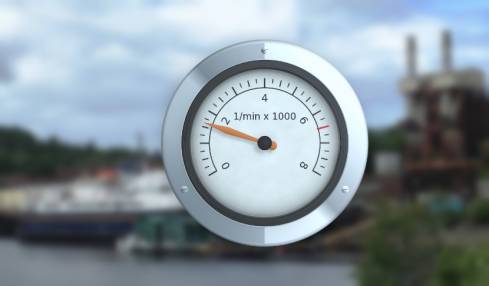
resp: 1625,rpm
